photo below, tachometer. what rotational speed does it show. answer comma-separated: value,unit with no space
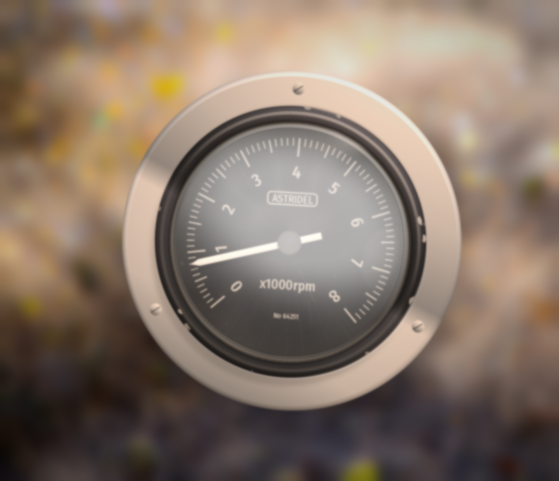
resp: 800,rpm
